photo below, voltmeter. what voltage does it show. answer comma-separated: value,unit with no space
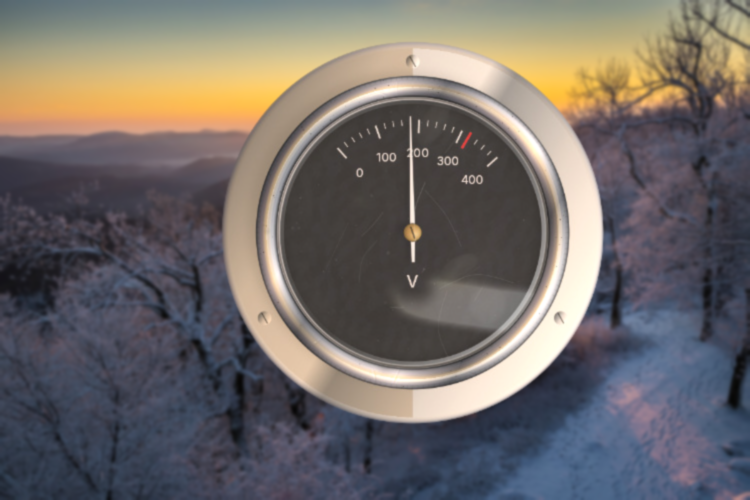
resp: 180,V
